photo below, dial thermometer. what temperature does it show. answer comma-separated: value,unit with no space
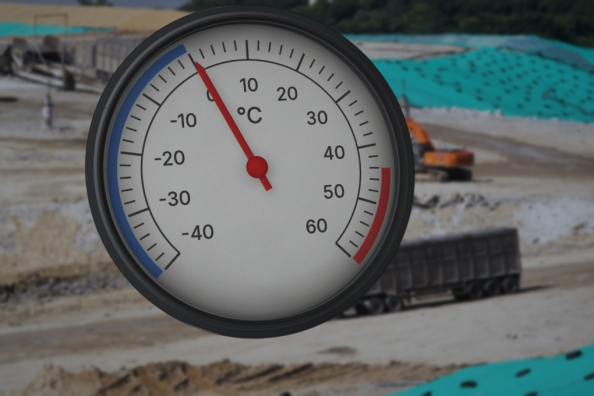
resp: 0,°C
